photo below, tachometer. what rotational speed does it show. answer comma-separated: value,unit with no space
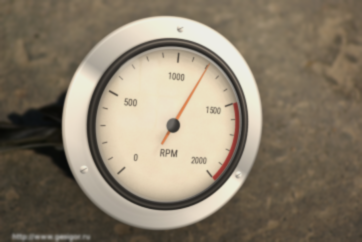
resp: 1200,rpm
